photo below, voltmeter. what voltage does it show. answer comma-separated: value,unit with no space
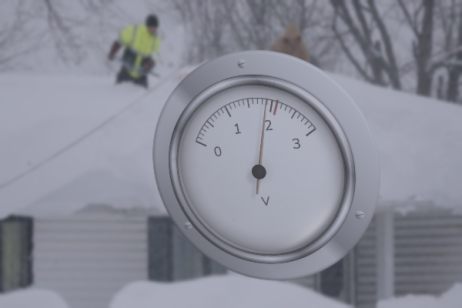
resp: 1.9,V
